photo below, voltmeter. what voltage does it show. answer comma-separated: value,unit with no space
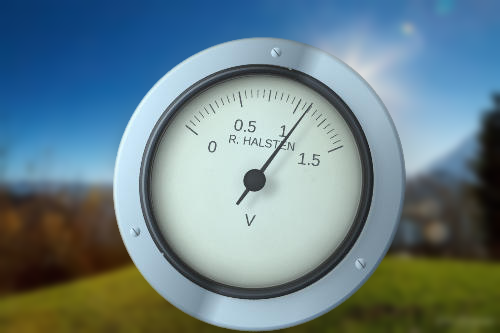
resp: 1.1,V
